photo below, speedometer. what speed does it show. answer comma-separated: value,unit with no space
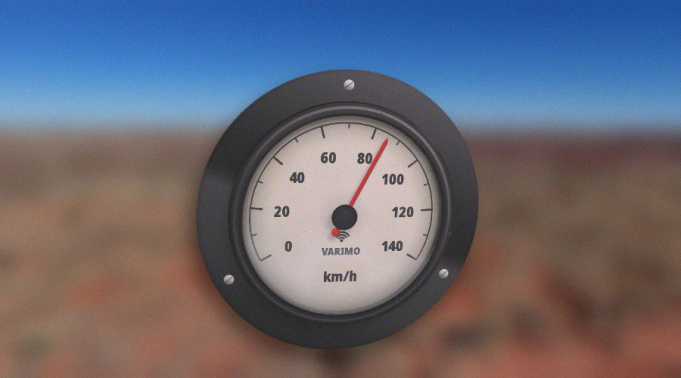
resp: 85,km/h
